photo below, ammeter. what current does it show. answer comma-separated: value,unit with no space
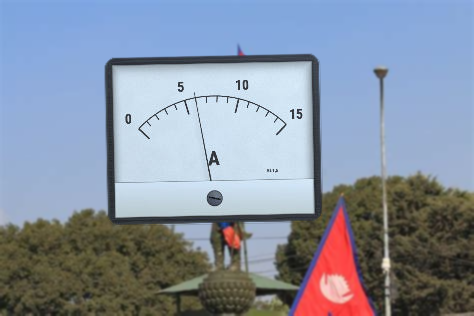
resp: 6,A
